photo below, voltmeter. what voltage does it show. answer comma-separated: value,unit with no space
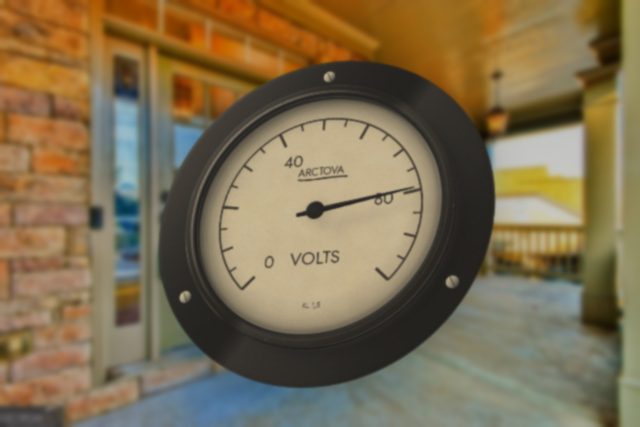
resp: 80,V
